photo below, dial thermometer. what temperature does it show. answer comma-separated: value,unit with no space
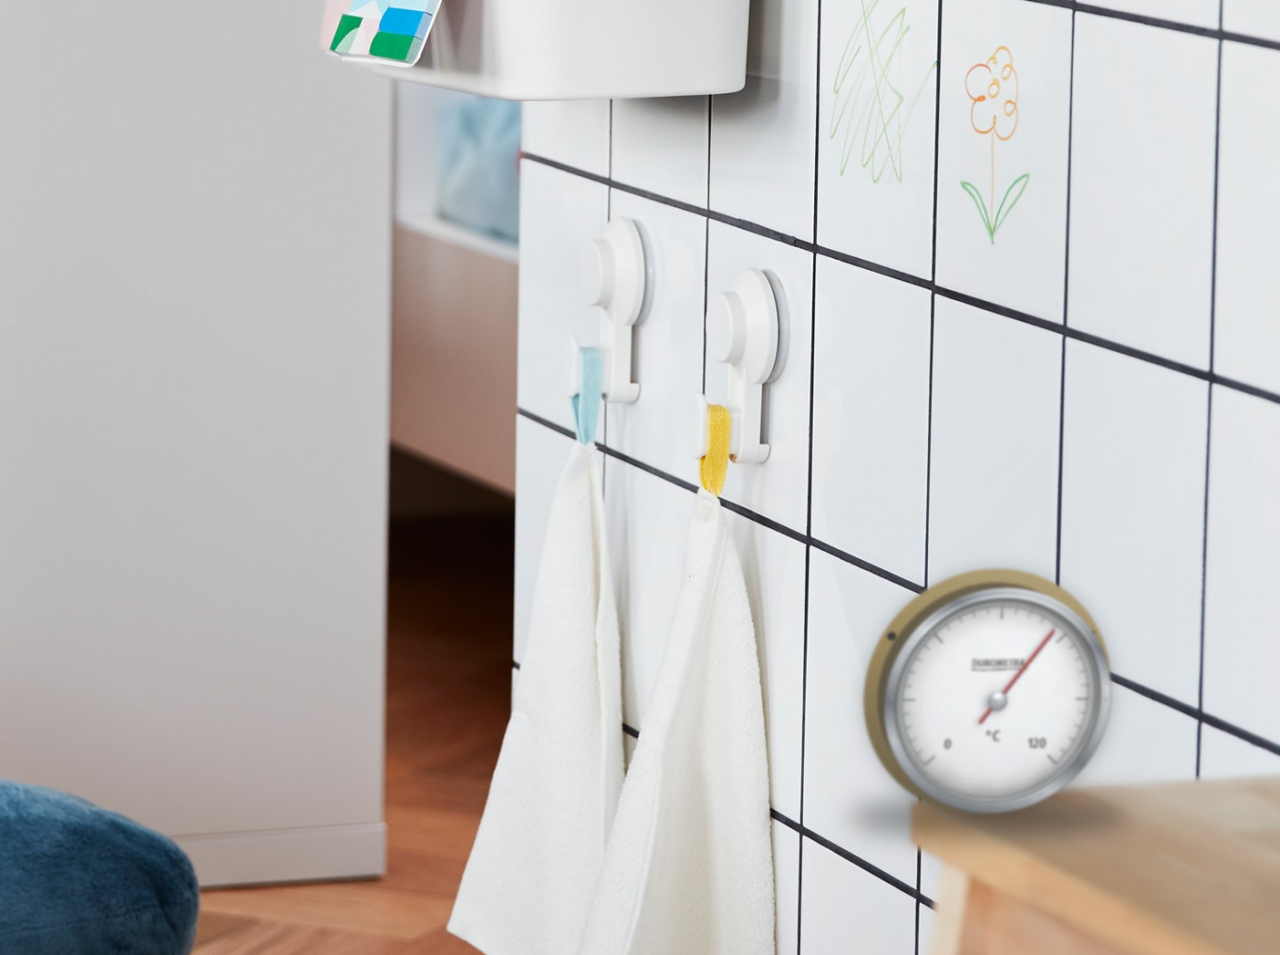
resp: 76,°C
